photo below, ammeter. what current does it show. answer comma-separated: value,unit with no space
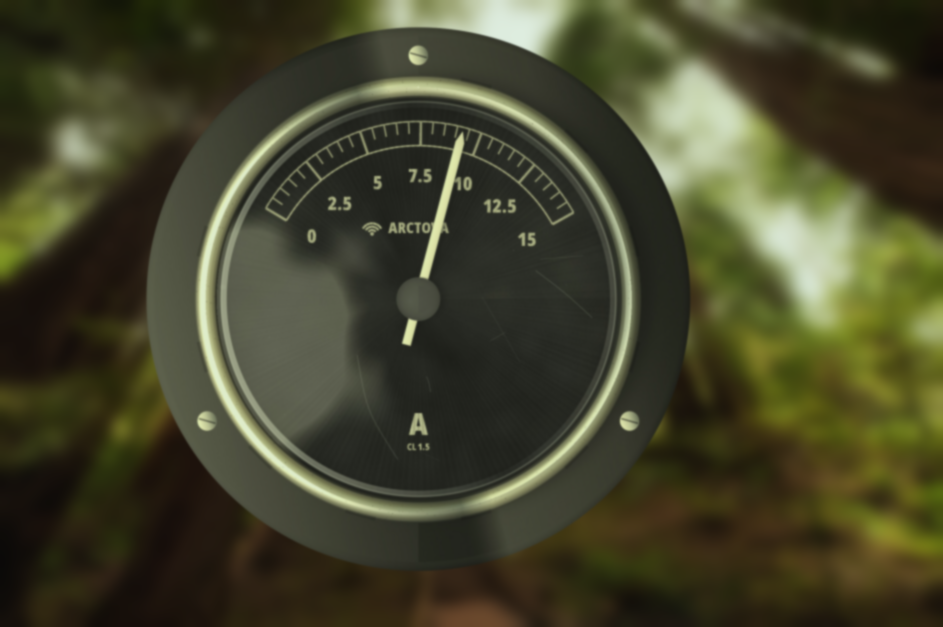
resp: 9.25,A
